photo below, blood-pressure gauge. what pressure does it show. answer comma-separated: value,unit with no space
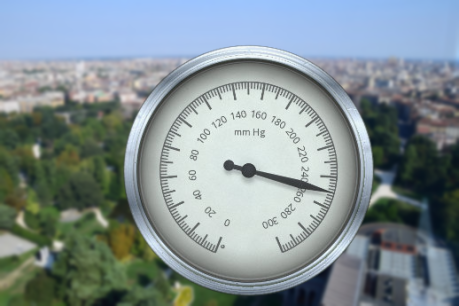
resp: 250,mmHg
